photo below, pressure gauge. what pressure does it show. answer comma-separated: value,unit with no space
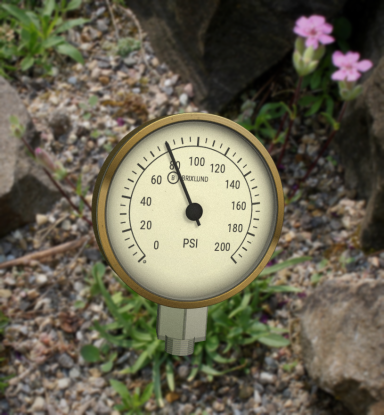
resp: 80,psi
